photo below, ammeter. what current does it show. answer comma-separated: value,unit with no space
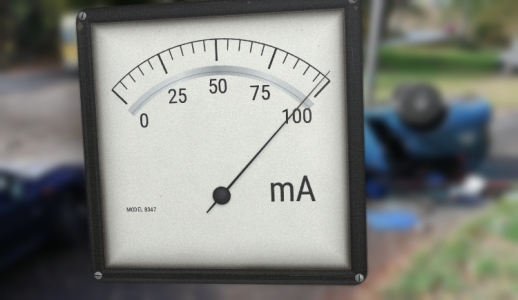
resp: 97.5,mA
